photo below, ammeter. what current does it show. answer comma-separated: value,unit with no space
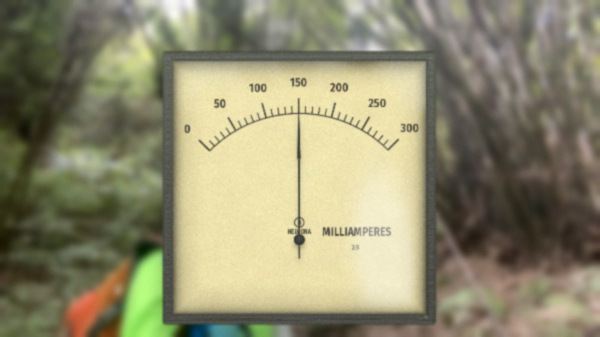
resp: 150,mA
